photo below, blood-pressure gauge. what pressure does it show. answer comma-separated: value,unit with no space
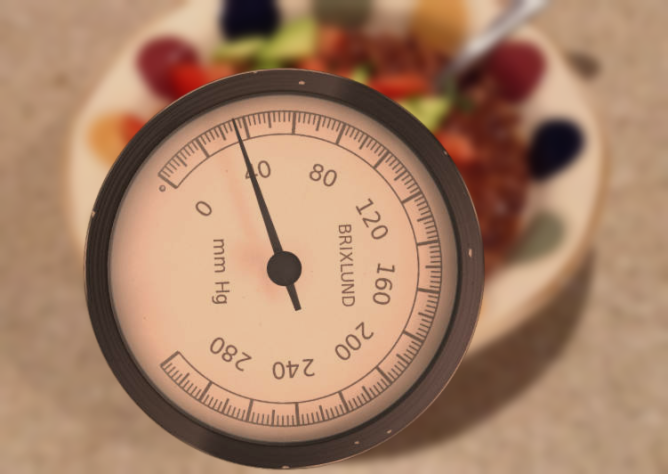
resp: 36,mmHg
